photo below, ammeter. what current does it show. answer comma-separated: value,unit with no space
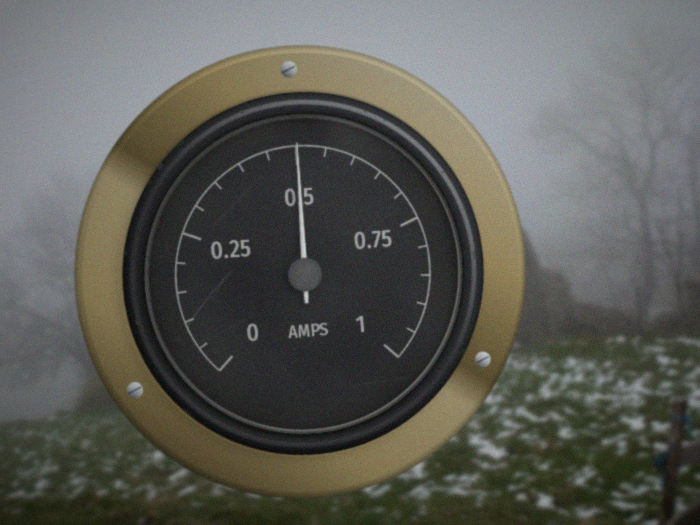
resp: 0.5,A
